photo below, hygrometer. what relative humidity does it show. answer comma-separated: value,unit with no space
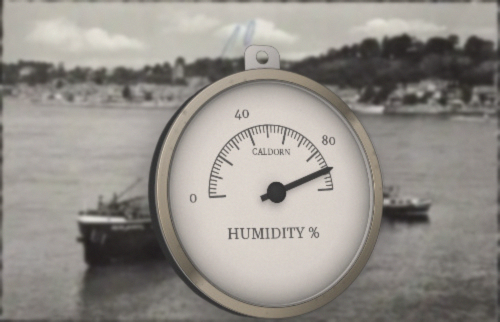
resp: 90,%
